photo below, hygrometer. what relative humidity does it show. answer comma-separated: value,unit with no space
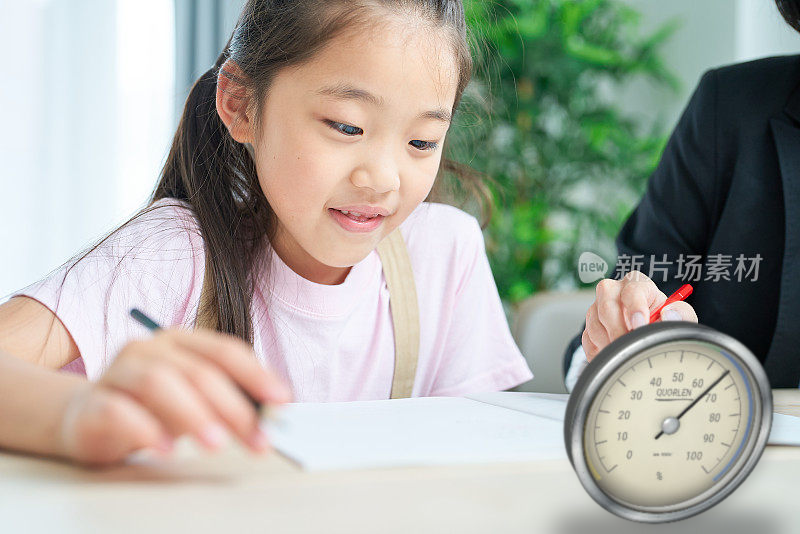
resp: 65,%
